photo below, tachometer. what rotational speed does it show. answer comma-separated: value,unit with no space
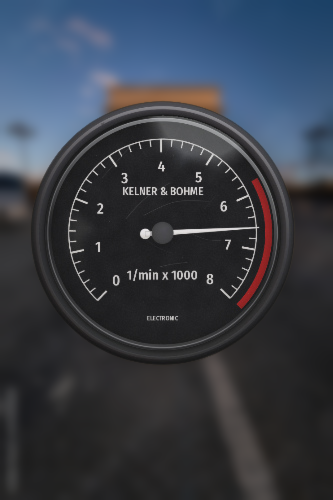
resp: 6600,rpm
